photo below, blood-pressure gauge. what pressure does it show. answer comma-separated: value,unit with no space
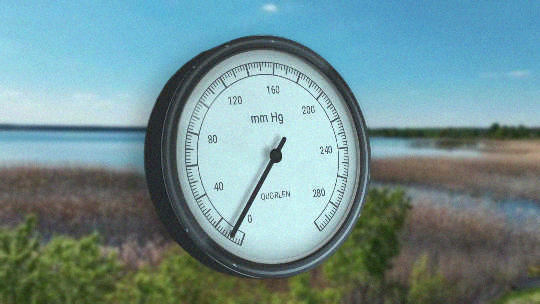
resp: 10,mmHg
